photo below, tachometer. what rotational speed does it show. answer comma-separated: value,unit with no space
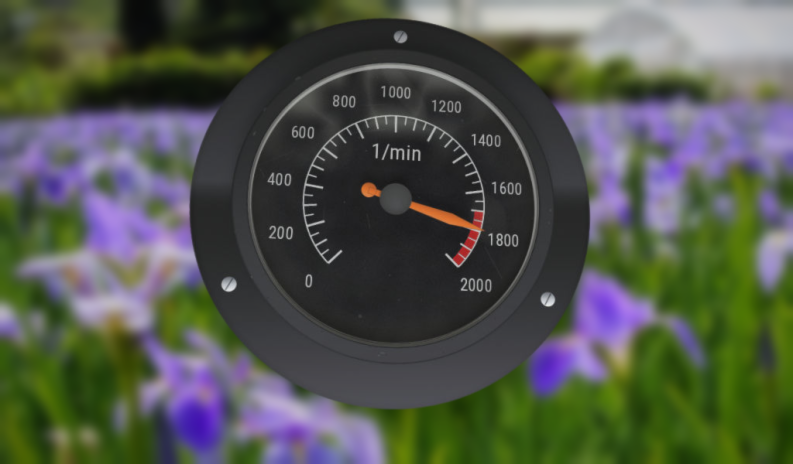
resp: 1800,rpm
